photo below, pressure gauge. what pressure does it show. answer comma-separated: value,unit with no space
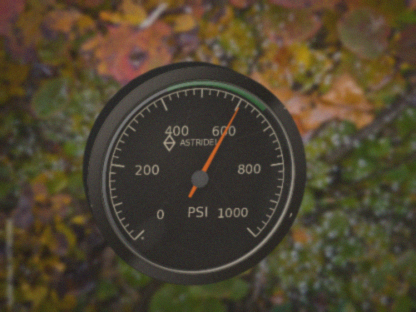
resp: 600,psi
